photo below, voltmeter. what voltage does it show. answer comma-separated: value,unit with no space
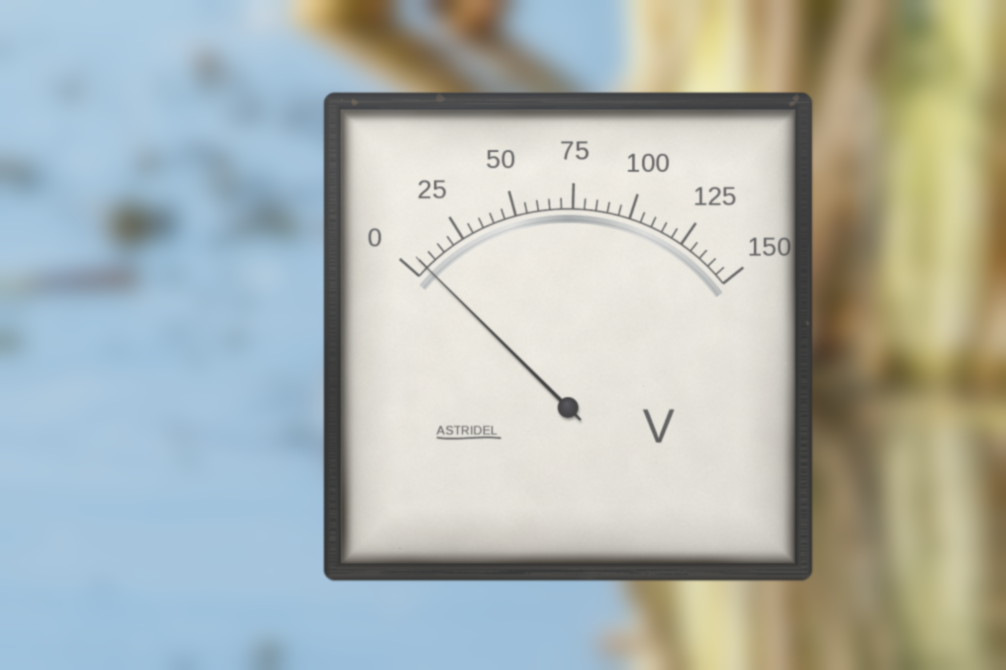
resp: 5,V
